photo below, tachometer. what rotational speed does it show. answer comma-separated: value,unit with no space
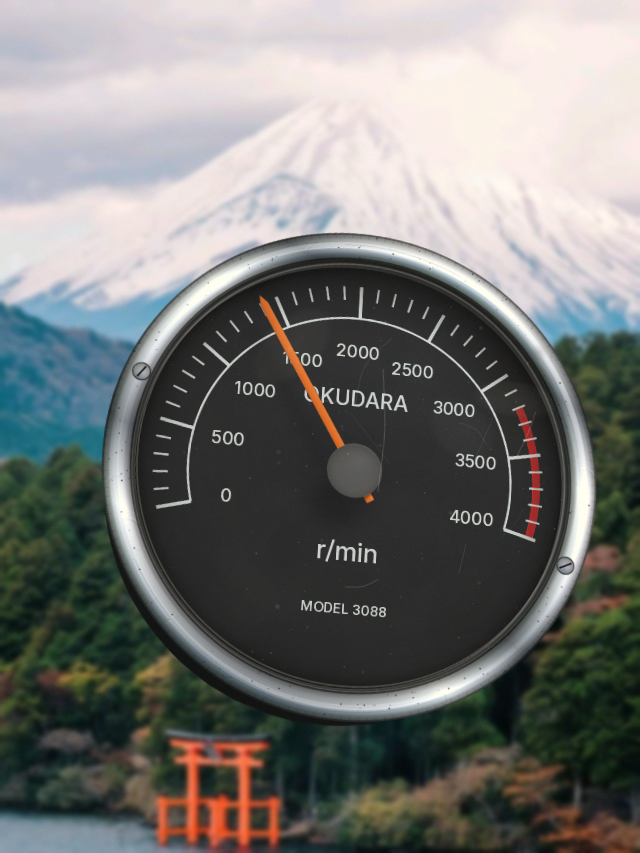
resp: 1400,rpm
